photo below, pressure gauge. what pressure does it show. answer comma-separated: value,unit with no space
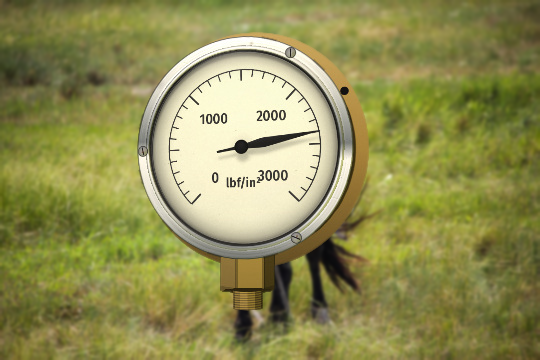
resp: 2400,psi
